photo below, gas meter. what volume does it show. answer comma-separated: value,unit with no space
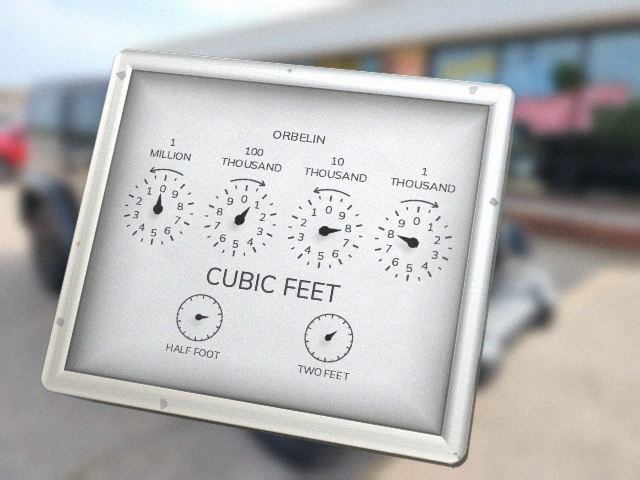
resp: 7800,ft³
